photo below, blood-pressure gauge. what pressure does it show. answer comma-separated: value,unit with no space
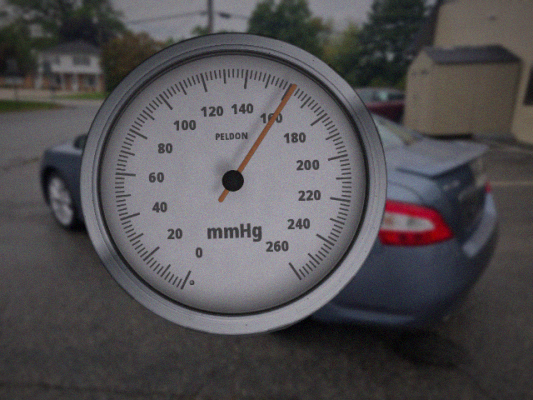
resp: 162,mmHg
